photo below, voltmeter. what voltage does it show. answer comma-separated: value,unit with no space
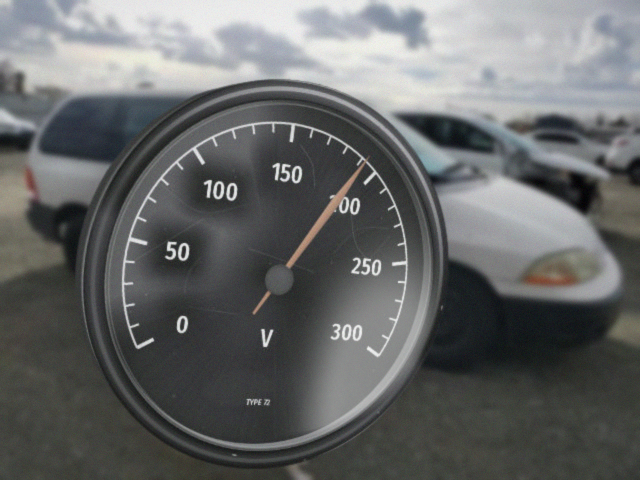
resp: 190,V
